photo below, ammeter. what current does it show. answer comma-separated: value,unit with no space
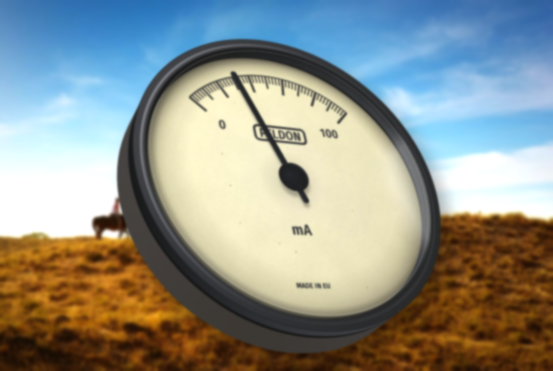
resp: 30,mA
